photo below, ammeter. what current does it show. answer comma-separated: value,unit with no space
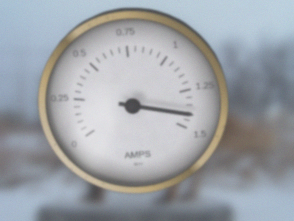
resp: 1.4,A
